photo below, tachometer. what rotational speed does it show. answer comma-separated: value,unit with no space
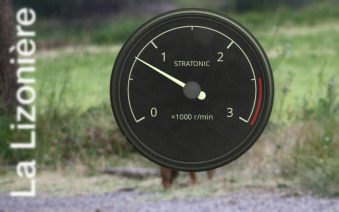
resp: 750,rpm
